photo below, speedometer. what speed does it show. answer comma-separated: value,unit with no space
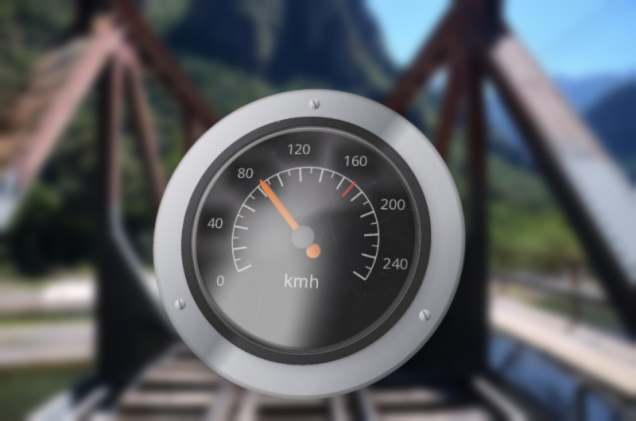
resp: 85,km/h
